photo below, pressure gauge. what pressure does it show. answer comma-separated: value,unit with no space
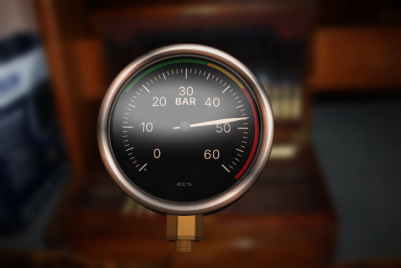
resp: 48,bar
